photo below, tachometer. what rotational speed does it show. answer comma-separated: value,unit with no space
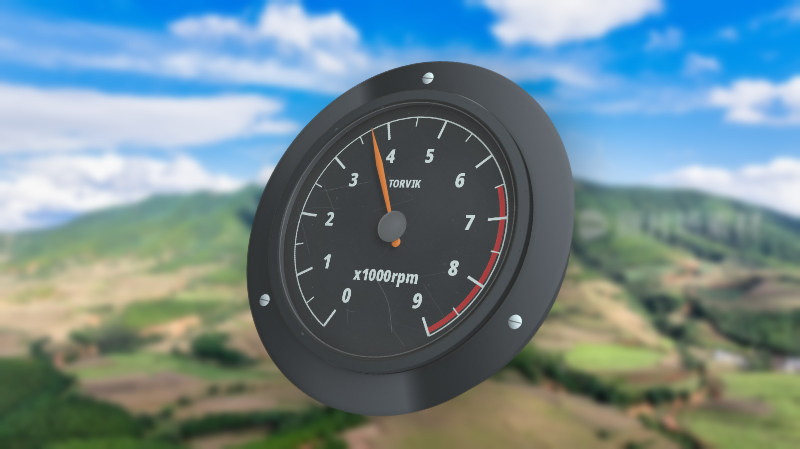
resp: 3750,rpm
